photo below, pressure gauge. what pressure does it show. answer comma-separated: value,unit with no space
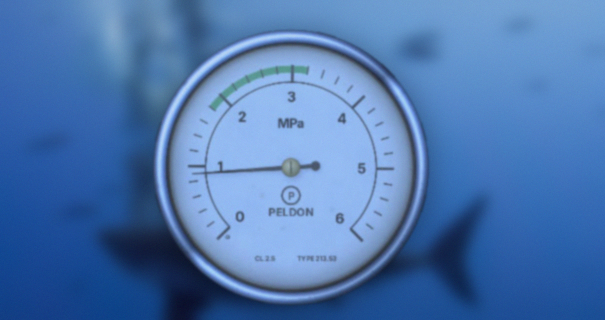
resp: 0.9,MPa
